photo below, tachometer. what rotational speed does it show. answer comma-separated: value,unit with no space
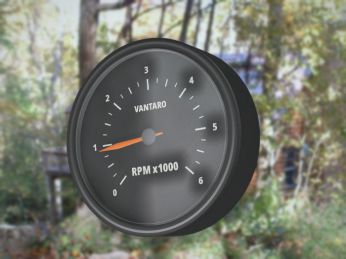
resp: 875,rpm
